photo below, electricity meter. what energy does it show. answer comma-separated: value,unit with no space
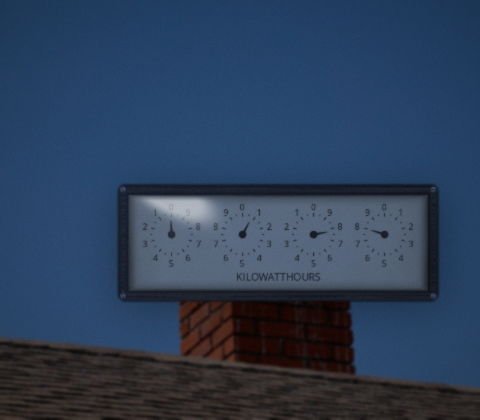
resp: 78,kWh
